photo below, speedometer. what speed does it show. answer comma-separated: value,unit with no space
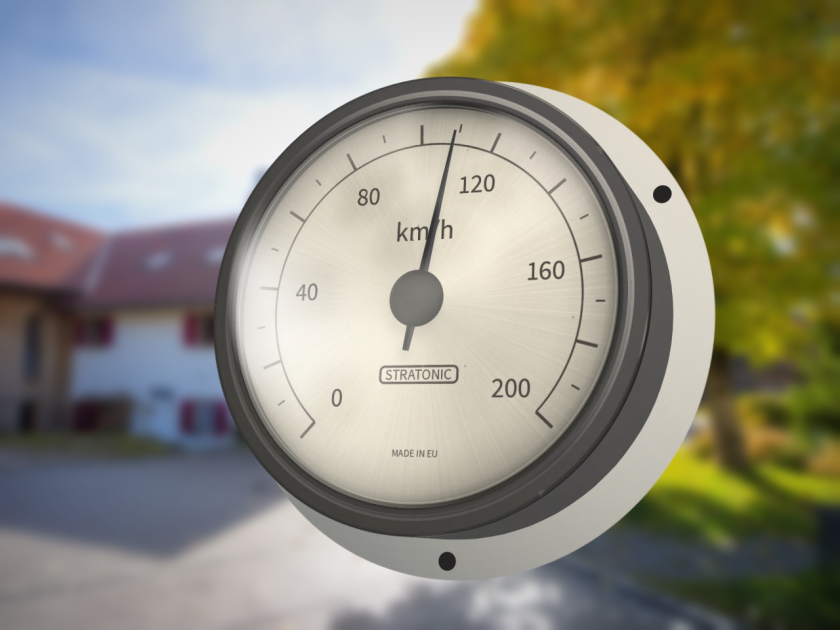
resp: 110,km/h
